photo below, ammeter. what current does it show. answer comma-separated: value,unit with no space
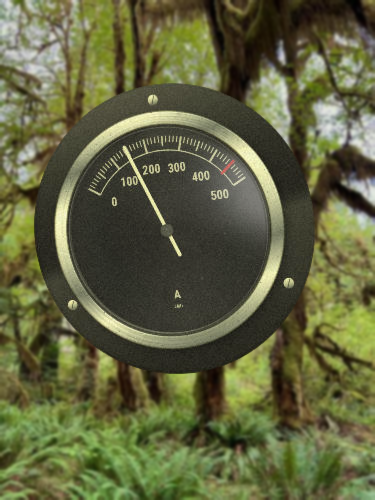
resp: 150,A
